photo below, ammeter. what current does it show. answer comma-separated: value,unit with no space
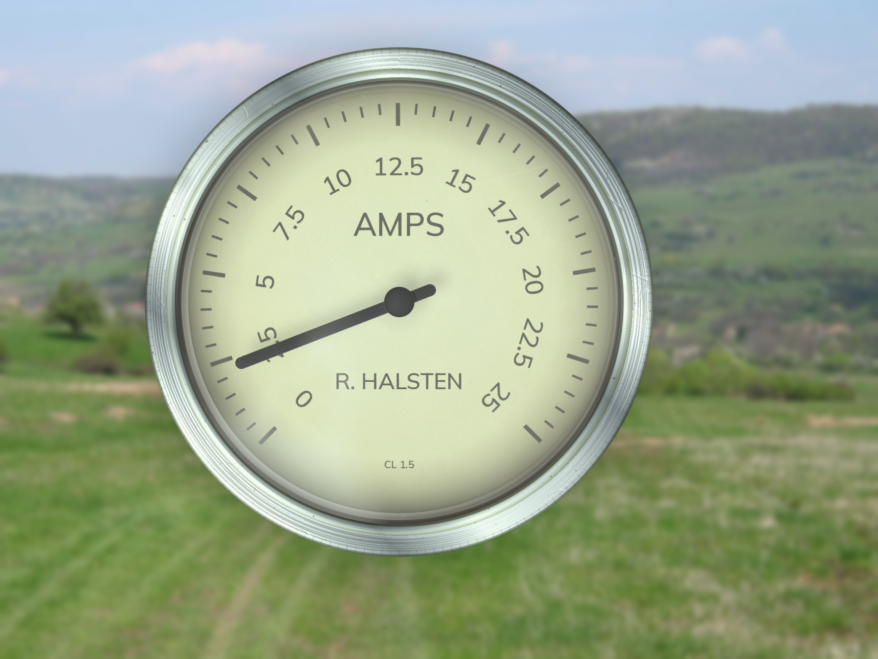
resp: 2.25,A
